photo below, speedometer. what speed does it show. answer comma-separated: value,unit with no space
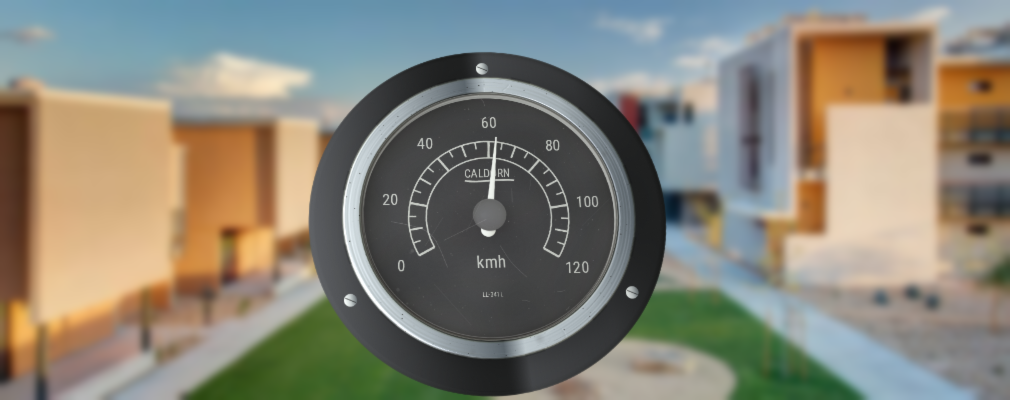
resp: 62.5,km/h
